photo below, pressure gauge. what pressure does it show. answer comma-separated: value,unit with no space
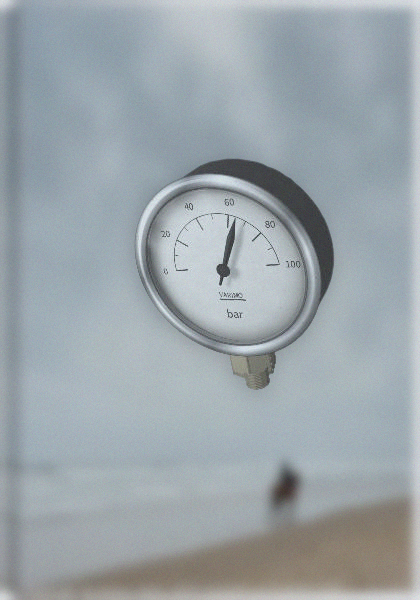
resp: 65,bar
